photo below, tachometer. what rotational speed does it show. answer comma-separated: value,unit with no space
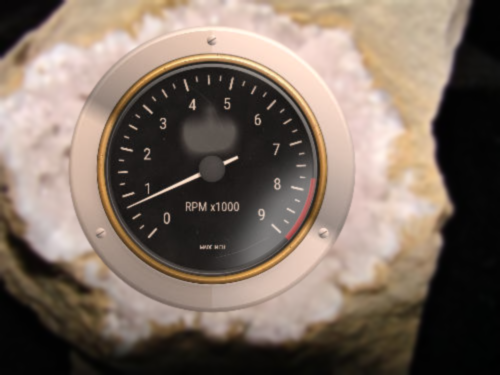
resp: 750,rpm
